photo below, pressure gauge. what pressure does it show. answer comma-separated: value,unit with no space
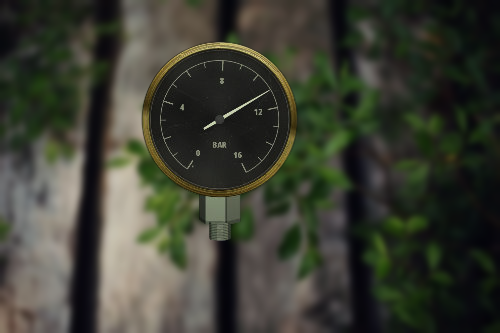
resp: 11,bar
